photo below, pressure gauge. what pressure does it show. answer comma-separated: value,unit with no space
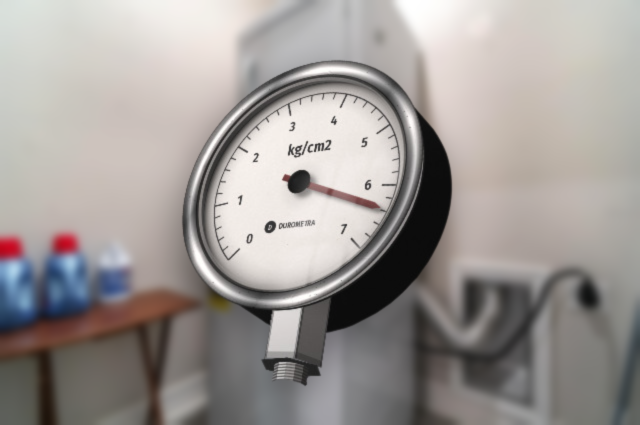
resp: 6.4,kg/cm²
